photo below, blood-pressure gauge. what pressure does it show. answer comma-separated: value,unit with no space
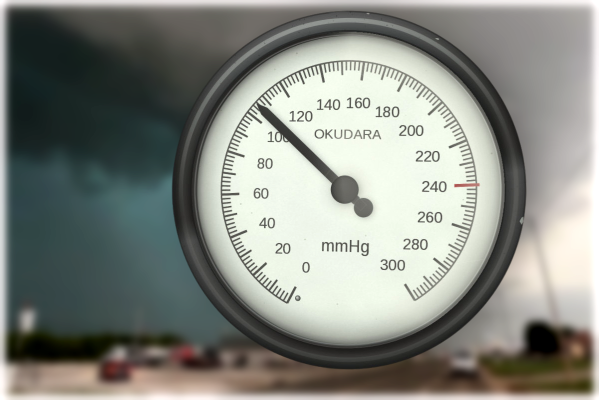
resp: 106,mmHg
